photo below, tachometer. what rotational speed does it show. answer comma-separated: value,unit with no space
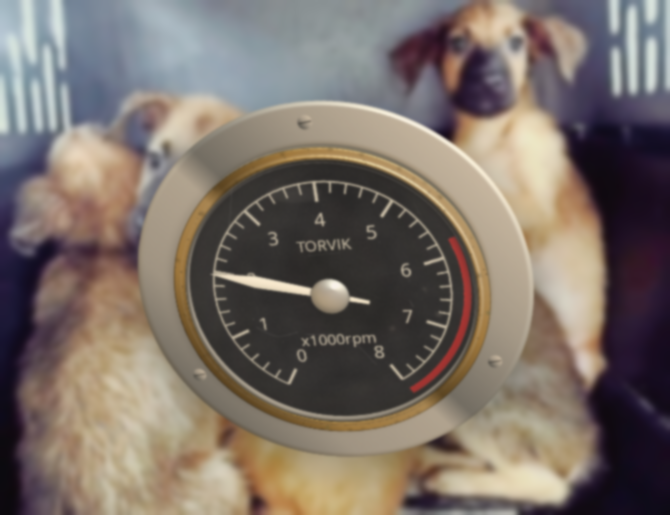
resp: 2000,rpm
